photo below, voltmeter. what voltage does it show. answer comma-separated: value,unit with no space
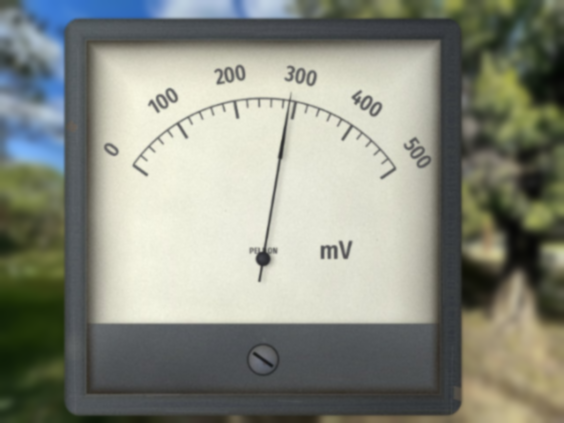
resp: 290,mV
